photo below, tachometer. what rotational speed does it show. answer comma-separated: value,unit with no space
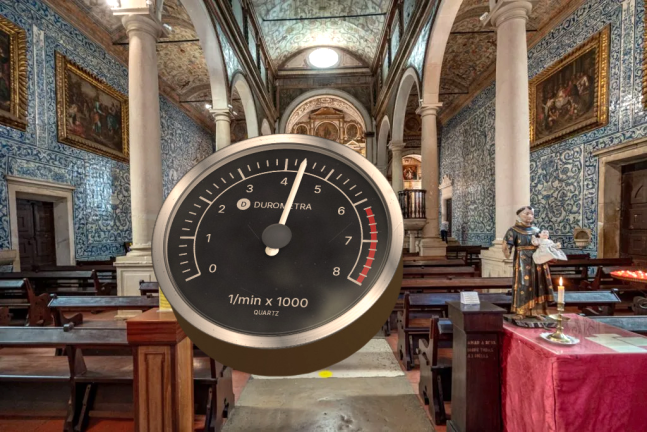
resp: 4400,rpm
